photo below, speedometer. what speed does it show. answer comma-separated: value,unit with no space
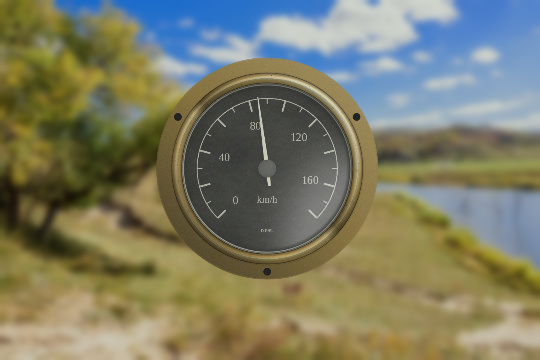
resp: 85,km/h
